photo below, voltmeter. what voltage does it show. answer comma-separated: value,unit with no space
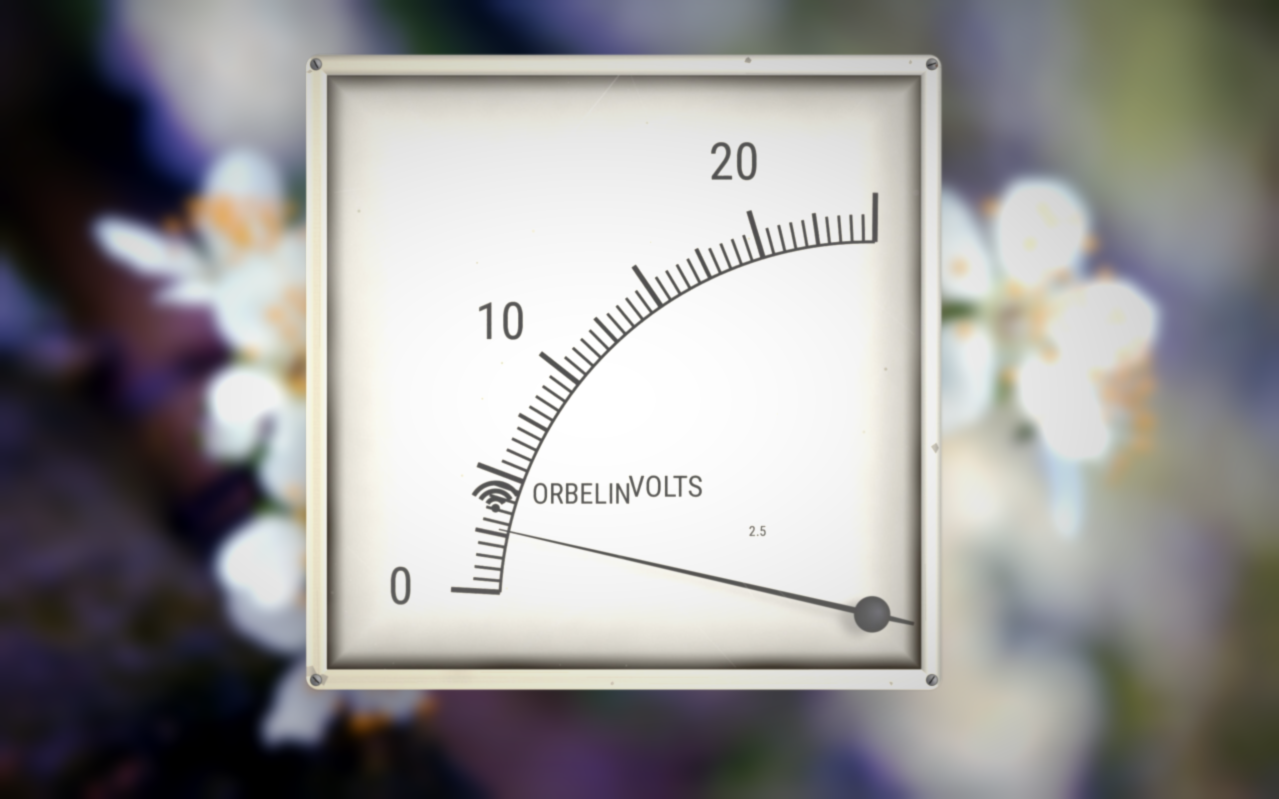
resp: 2.75,V
